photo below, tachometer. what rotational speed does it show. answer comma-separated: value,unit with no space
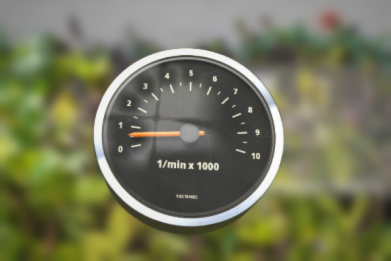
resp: 500,rpm
